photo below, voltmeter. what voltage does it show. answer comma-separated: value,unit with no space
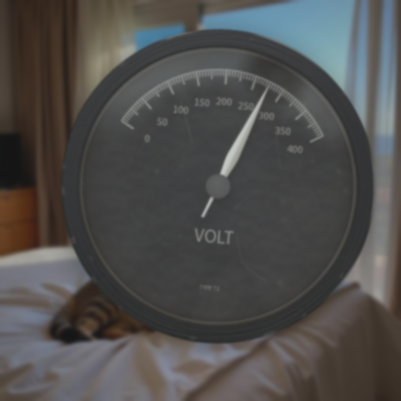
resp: 275,V
